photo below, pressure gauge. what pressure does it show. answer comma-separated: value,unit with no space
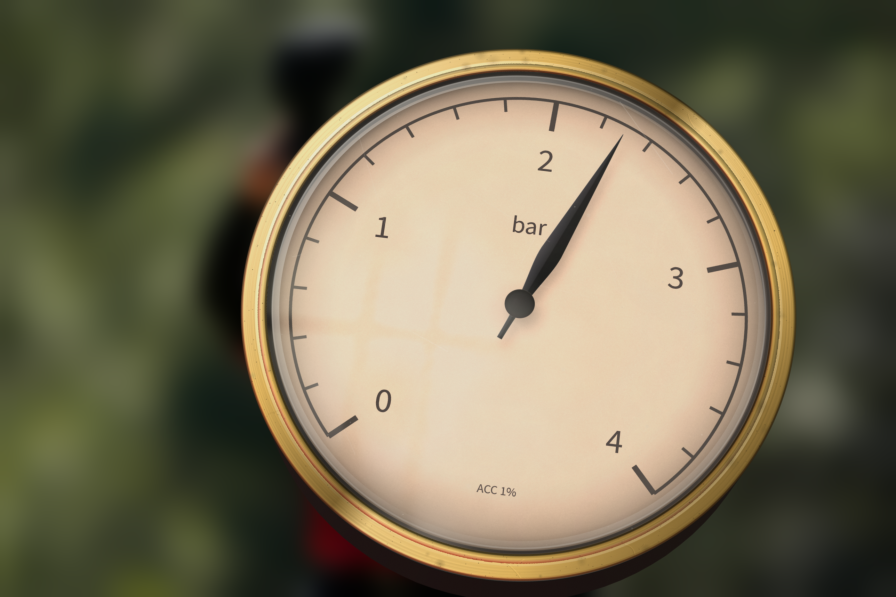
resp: 2.3,bar
